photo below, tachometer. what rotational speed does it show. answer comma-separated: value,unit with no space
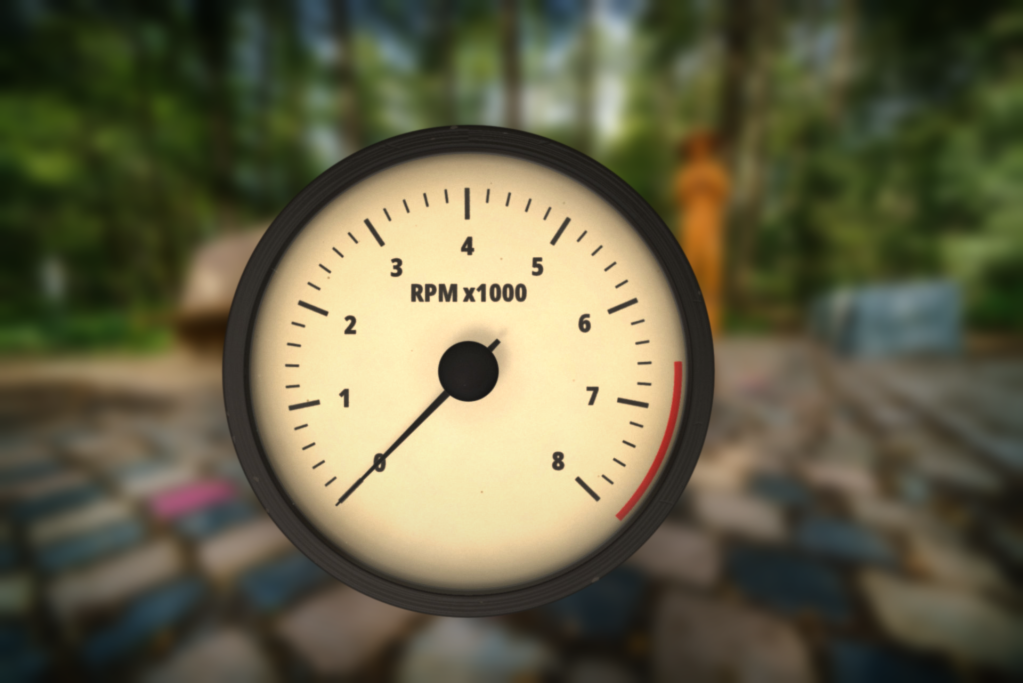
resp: 0,rpm
